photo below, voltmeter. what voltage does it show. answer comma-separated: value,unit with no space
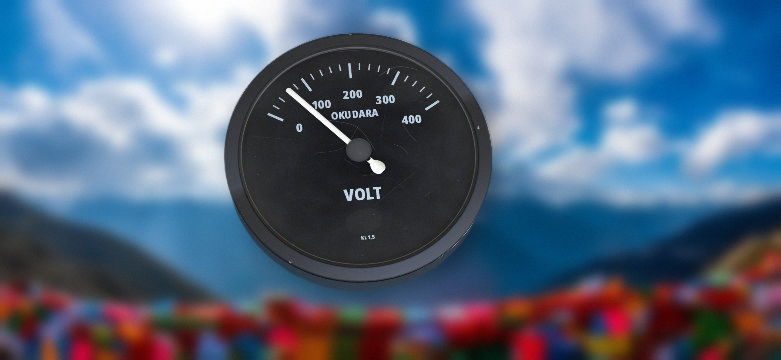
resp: 60,V
